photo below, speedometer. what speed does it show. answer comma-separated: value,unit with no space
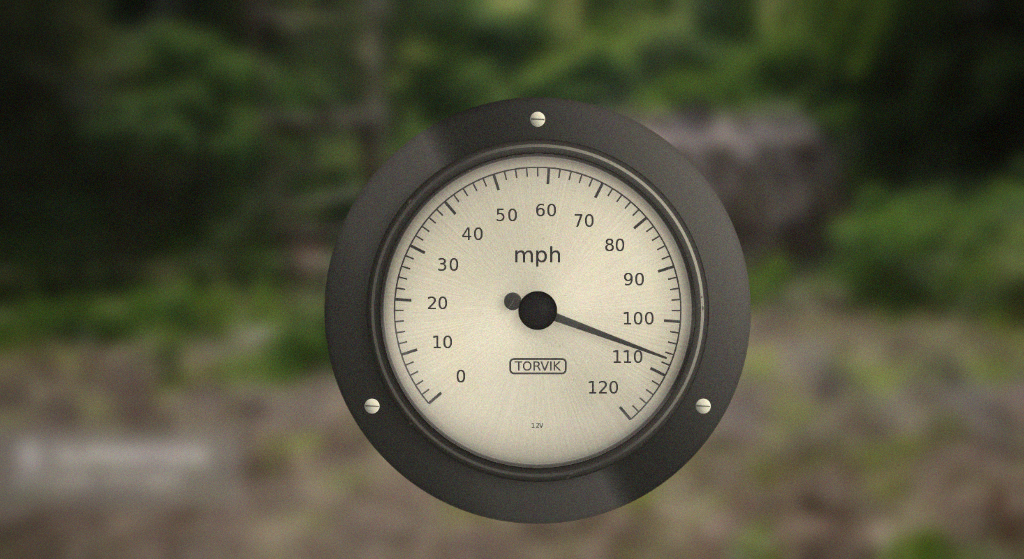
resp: 107,mph
